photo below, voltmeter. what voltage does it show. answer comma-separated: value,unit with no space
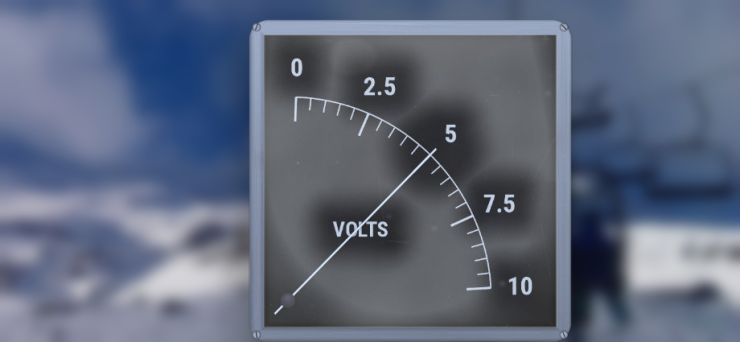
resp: 5,V
